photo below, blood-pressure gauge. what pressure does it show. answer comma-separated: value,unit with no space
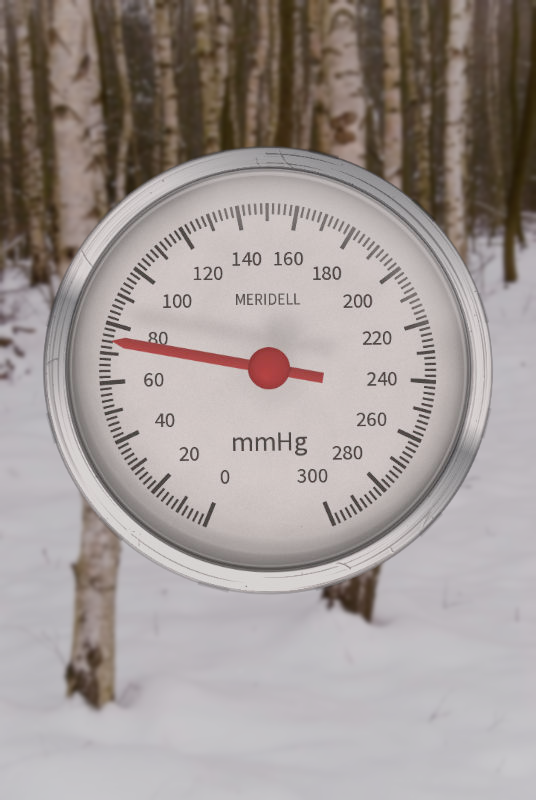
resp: 74,mmHg
